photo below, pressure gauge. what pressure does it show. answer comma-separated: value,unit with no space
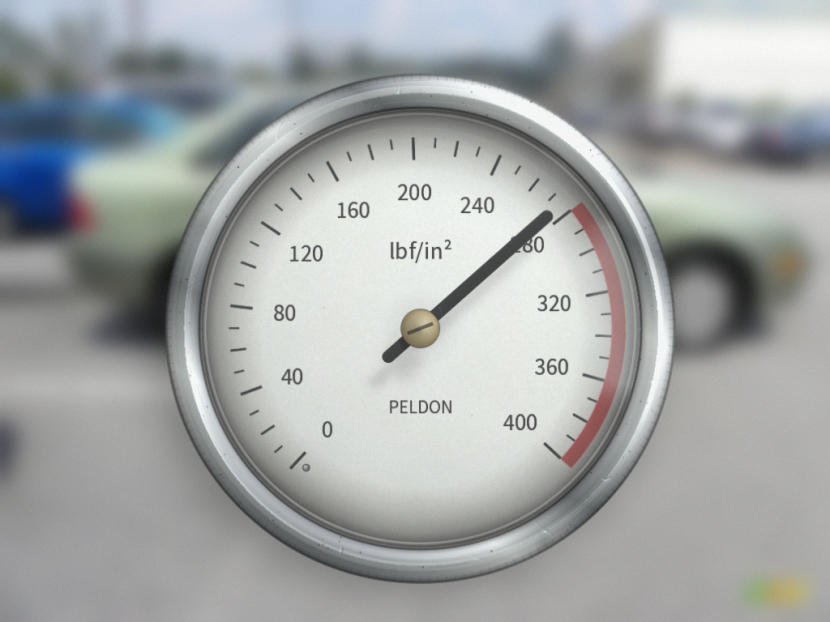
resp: 275,psi
